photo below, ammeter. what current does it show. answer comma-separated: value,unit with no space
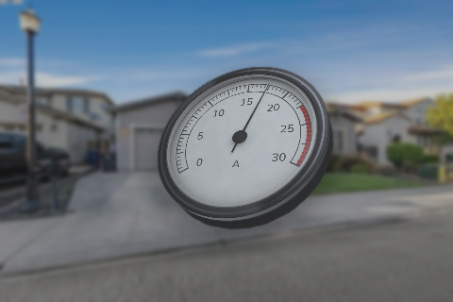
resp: 17.5,A
